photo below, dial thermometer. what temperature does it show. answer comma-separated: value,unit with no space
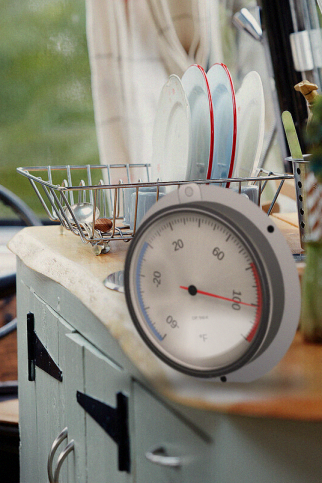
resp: 100,°F
